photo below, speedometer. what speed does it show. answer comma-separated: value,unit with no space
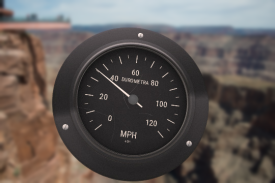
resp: 35,mph
